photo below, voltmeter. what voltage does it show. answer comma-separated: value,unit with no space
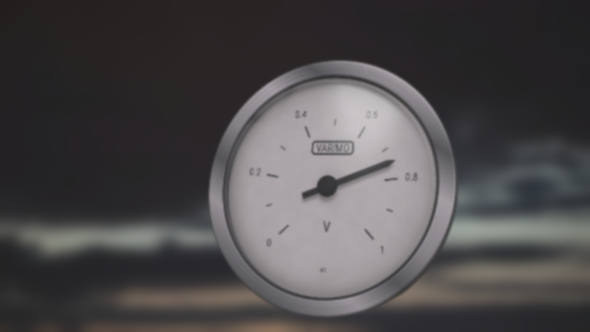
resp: 0.75,V
